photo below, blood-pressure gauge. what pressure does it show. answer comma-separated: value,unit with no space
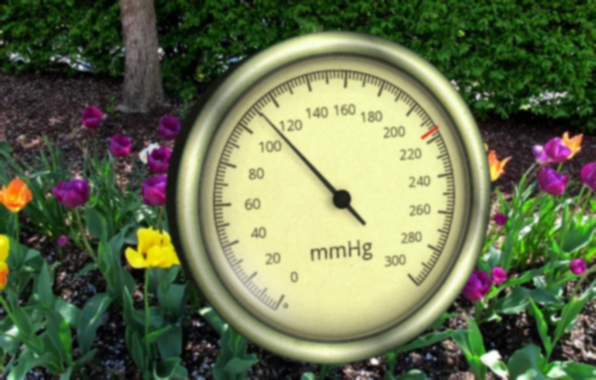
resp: 110,mmHg
